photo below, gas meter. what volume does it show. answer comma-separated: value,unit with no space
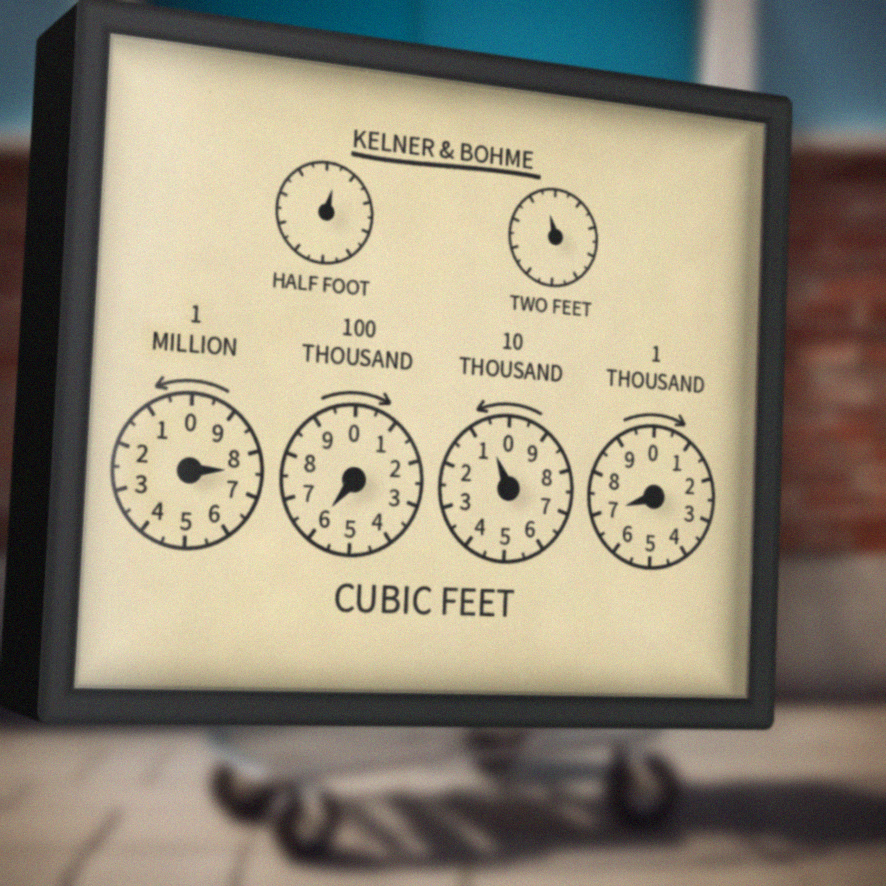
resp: 760700,ft³
